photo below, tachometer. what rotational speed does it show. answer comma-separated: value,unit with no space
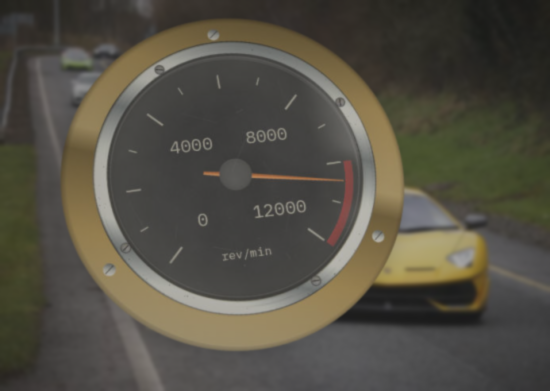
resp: 10500,rpm
